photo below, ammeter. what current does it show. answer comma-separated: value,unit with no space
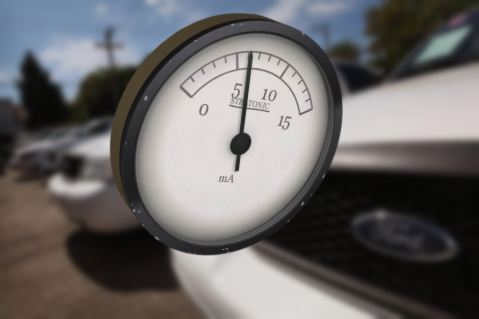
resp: 6,mA
